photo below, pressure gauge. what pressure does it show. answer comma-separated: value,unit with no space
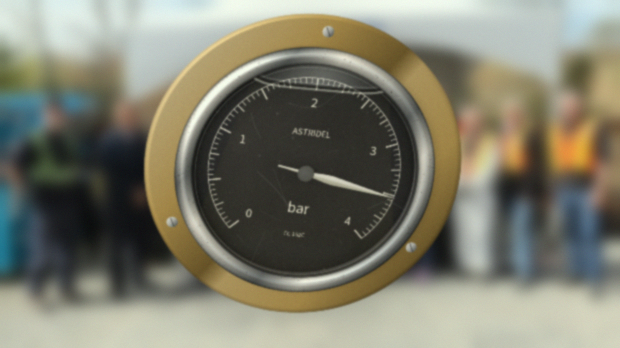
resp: 3.5,bar
